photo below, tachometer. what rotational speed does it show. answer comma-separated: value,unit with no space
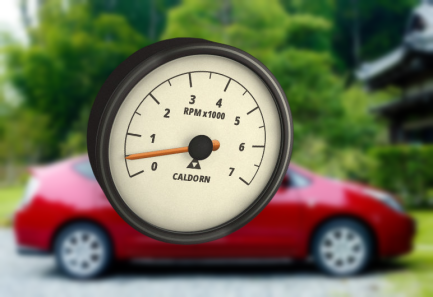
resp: 500,rpm
